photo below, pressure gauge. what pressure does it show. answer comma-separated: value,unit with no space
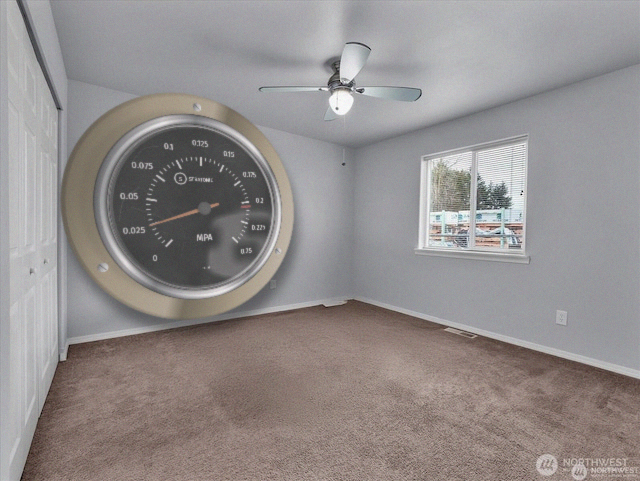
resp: 0.025,MPa
